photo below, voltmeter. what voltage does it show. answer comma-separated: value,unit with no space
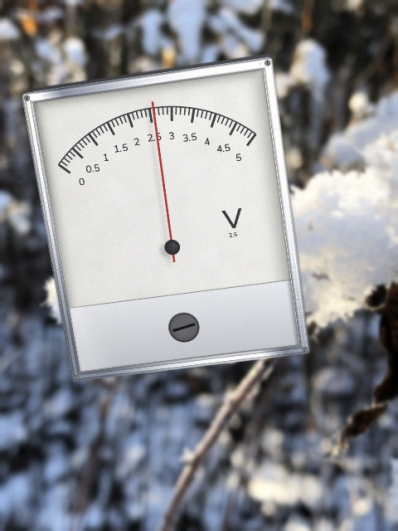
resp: 2.6,V
